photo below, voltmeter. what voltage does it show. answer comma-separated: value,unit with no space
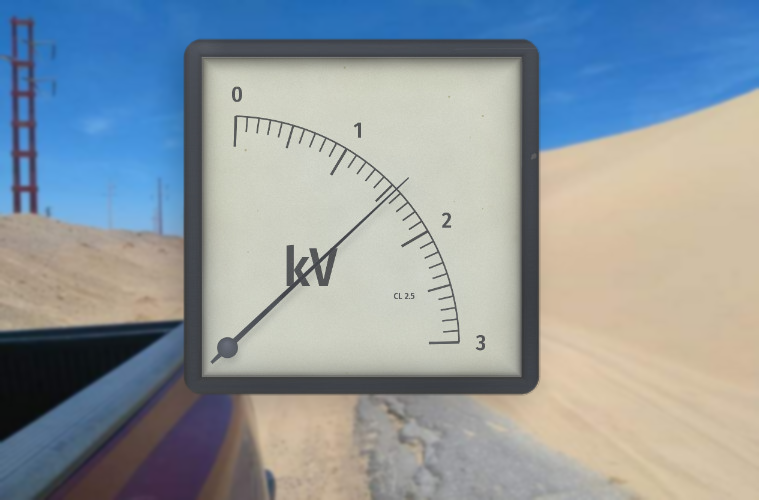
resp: 1.55,kV
